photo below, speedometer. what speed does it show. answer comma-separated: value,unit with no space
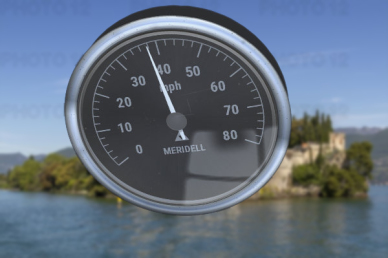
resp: 38,mph
